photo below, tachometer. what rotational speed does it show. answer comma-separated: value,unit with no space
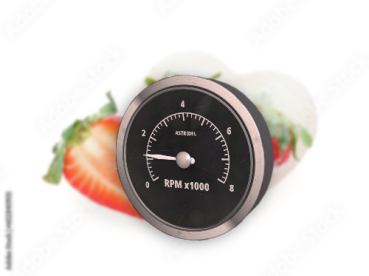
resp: 1200,rpm
